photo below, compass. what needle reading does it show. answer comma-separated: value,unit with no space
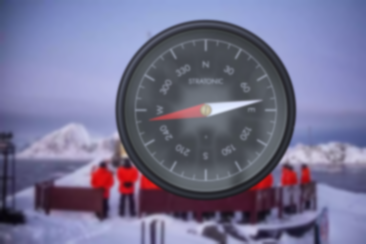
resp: 260,°
